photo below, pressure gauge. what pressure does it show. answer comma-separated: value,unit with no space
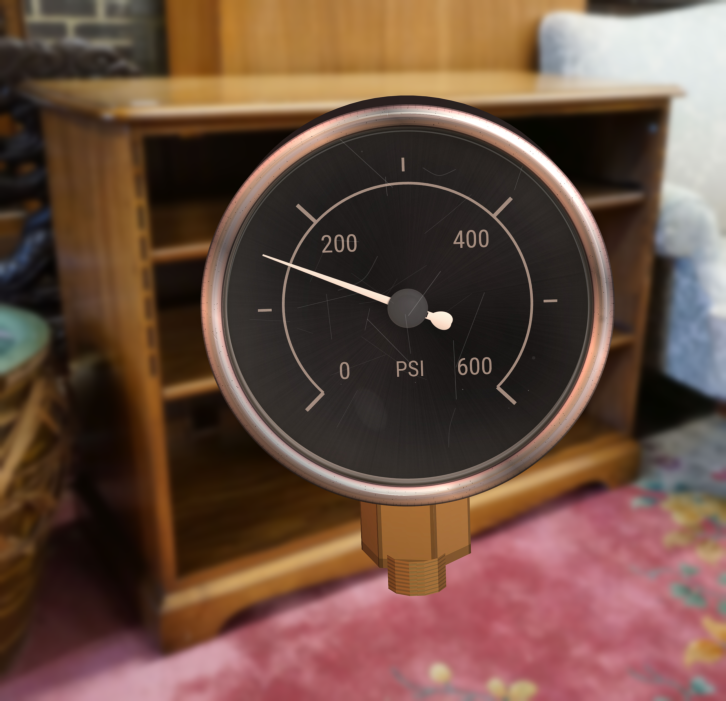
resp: 150,psi
